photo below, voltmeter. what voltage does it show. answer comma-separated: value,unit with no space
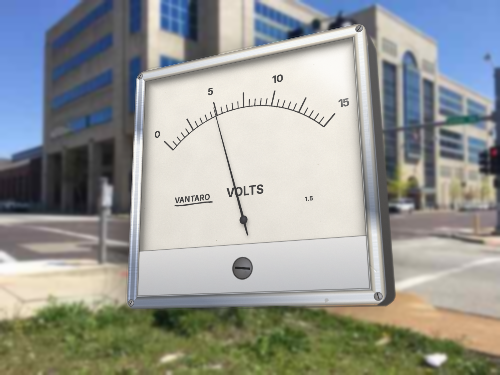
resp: 5,V
